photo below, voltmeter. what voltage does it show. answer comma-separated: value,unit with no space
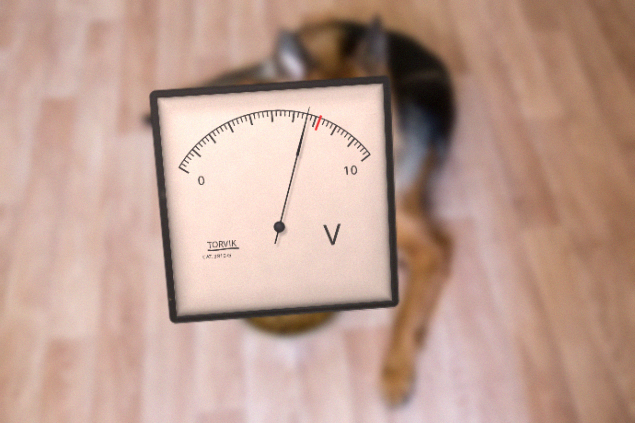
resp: 6.6,V
